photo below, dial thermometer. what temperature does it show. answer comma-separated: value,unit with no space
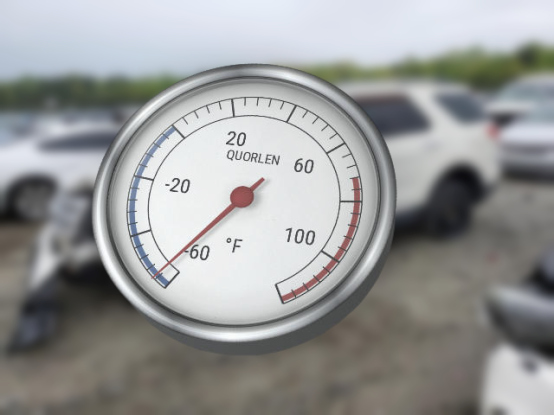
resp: -56,°F
